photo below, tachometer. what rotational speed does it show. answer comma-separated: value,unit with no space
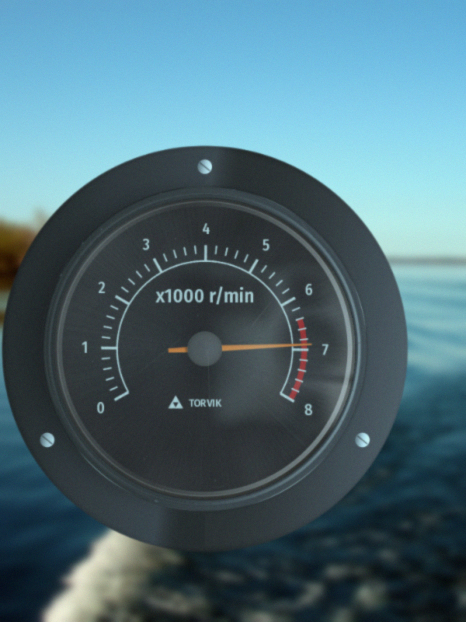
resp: 6900,rpm
